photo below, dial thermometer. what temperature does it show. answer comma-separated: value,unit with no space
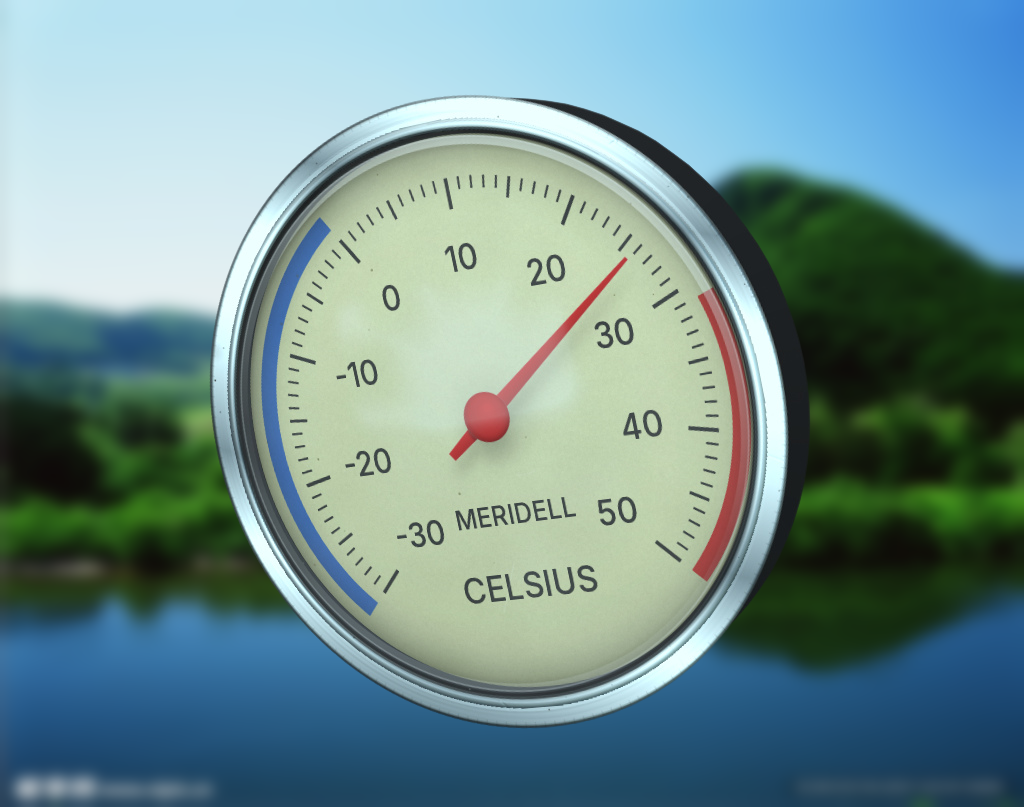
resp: 26,°C
